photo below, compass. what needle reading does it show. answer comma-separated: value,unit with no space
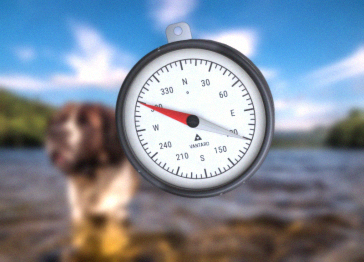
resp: 300,°
